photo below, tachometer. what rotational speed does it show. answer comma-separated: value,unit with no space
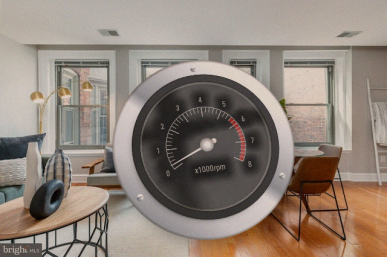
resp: 200,rpm
